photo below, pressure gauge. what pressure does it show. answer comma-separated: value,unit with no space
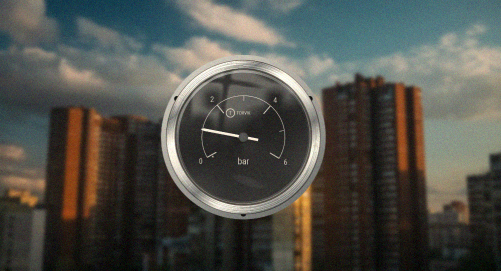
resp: 1,bar
